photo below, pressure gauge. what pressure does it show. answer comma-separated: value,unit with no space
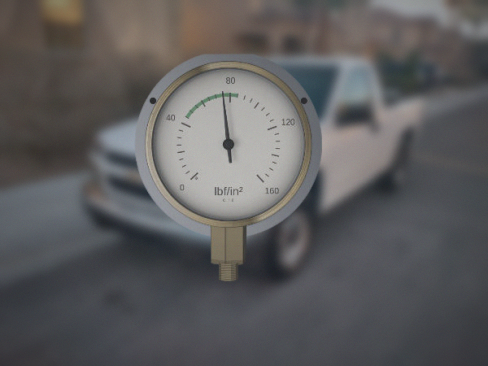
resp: 75,psi
